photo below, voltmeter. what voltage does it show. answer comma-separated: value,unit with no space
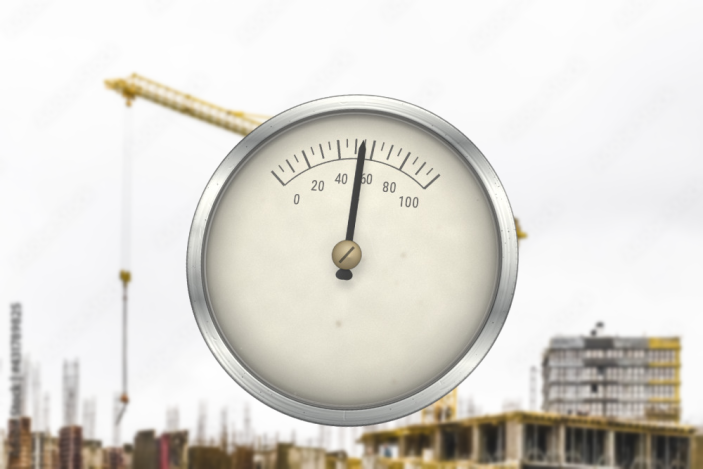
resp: 55,V
